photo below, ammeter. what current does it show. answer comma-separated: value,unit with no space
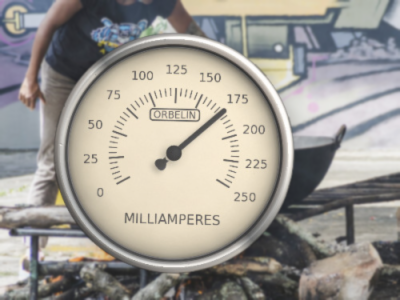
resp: 175,mA
